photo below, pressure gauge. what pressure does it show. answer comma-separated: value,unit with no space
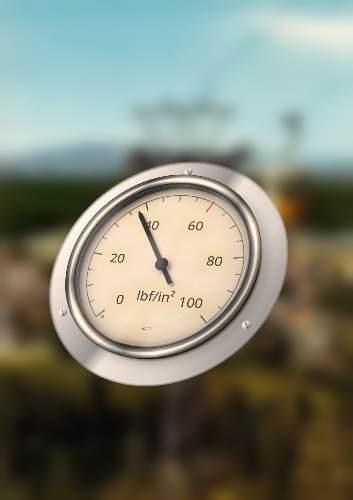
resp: 37.5,psi
